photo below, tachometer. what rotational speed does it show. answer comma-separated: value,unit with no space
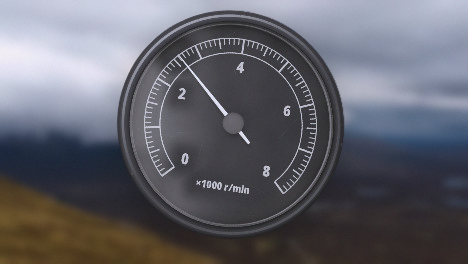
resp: 2600,rpm
